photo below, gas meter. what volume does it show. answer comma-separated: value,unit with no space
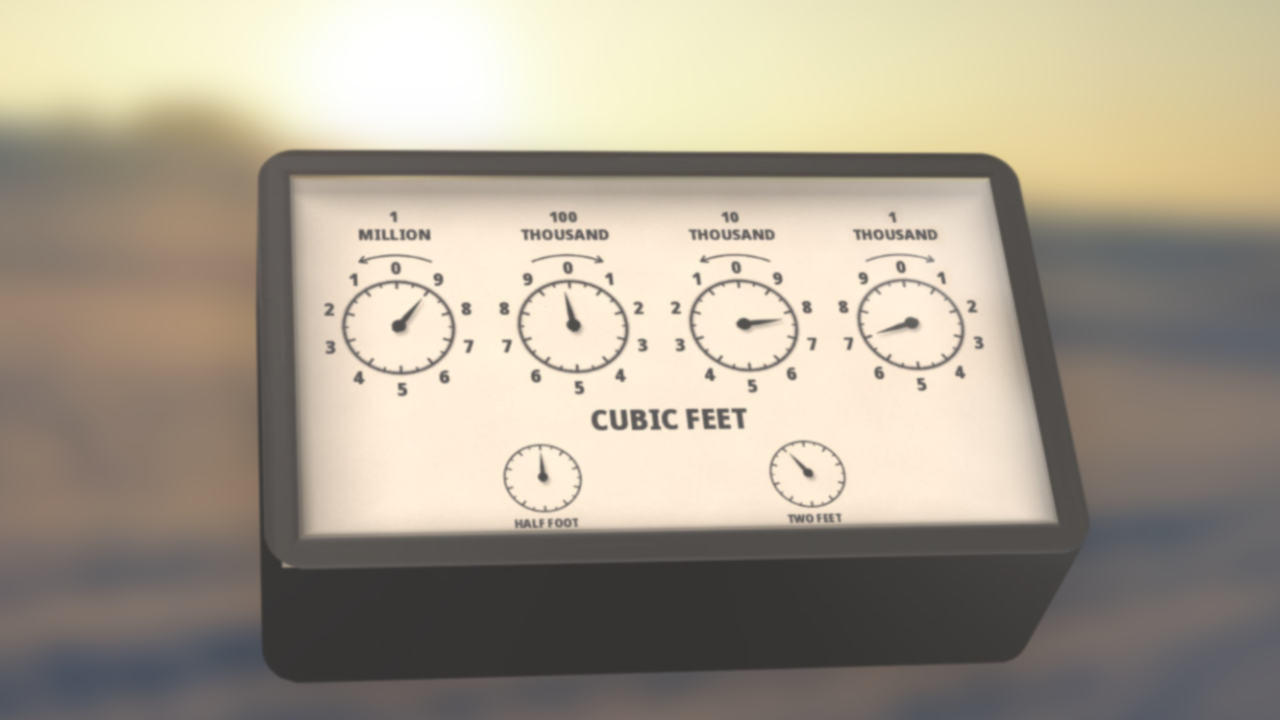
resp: 897700,ft³
